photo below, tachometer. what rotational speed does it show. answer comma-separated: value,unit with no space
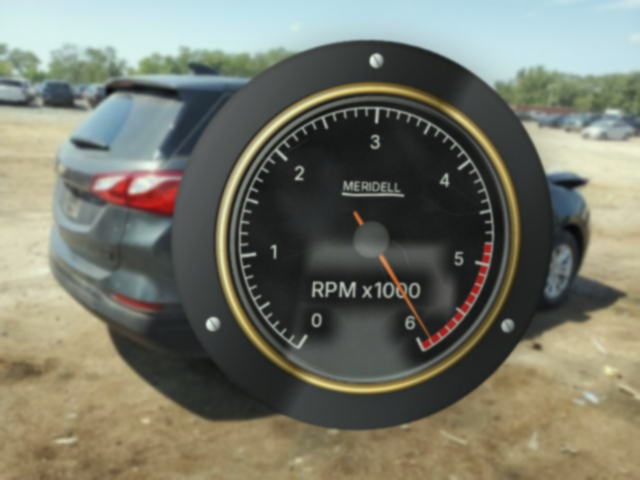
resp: 5900,rpm
